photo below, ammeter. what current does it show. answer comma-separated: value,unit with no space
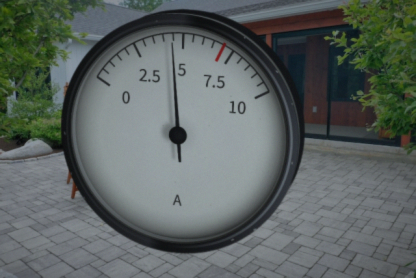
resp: 4.5,A
